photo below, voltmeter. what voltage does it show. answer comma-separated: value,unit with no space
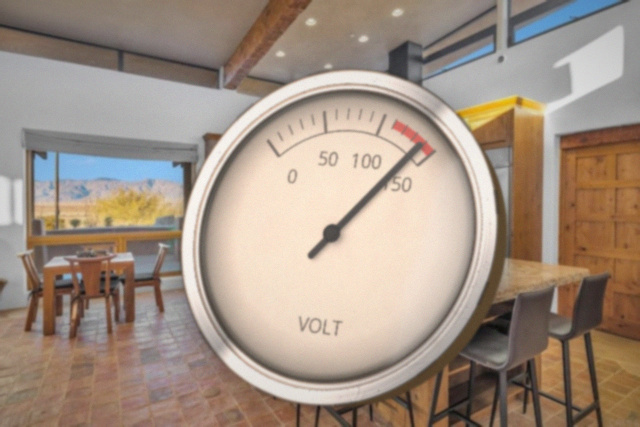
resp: 140,V
